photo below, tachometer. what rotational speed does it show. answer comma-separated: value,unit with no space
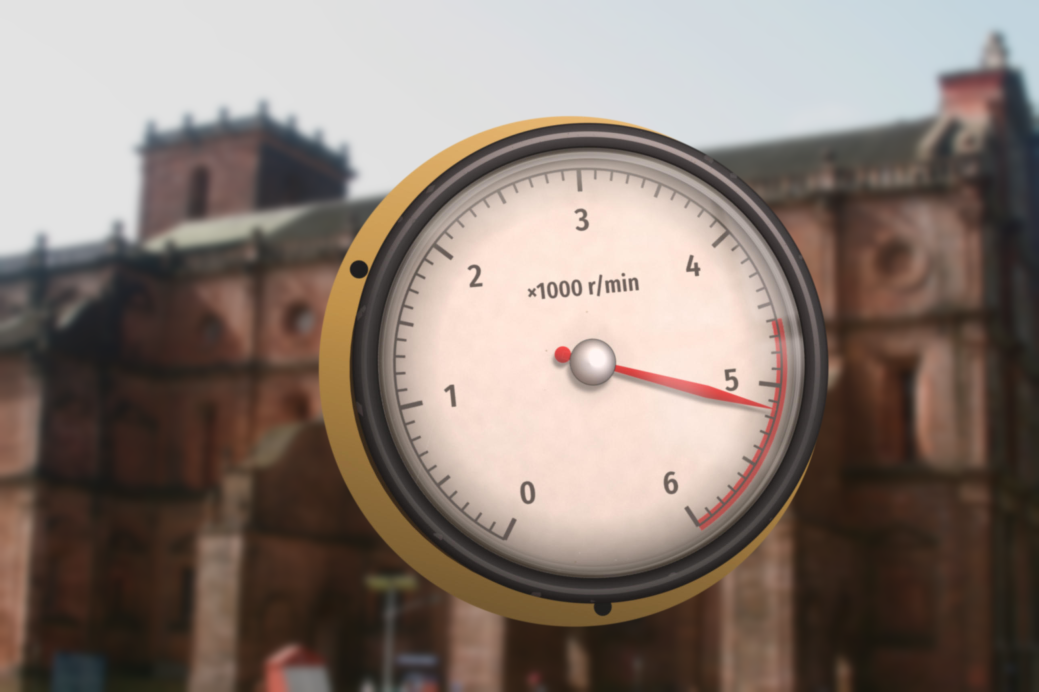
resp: 5150,rpm
